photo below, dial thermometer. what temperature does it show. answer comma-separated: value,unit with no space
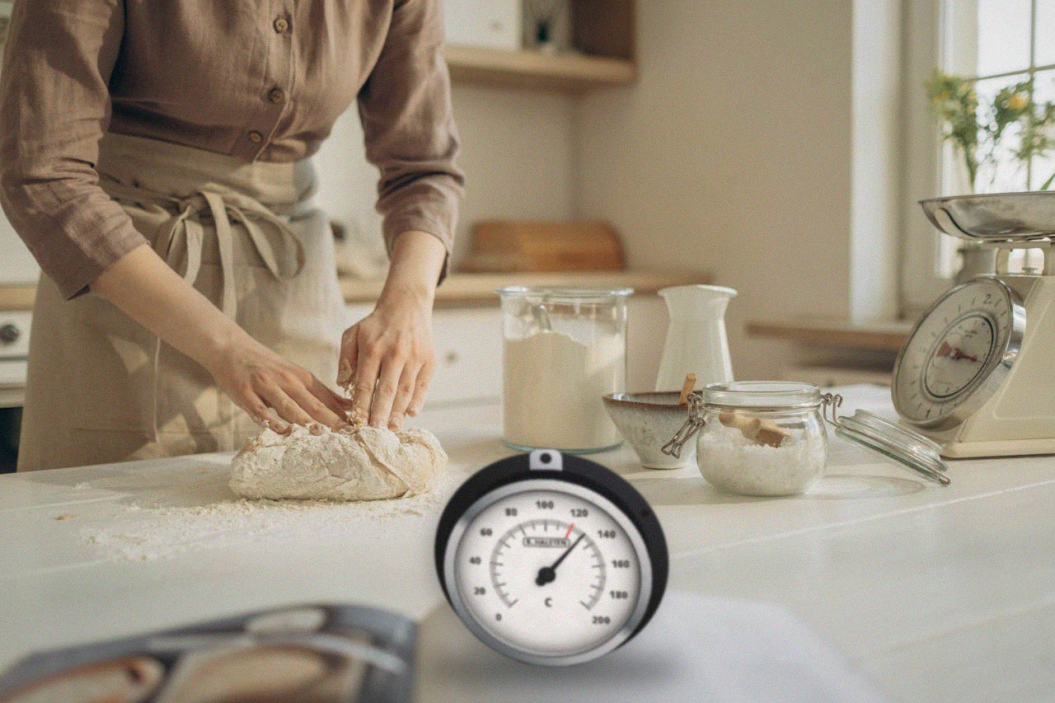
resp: 130,°C
